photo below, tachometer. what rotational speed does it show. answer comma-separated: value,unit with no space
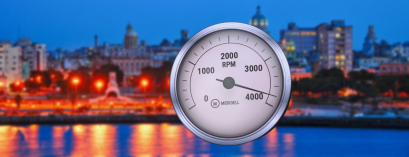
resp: 3800,rpm
